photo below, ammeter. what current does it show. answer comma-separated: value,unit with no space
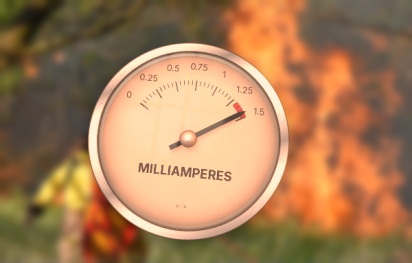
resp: 1.45,mA
